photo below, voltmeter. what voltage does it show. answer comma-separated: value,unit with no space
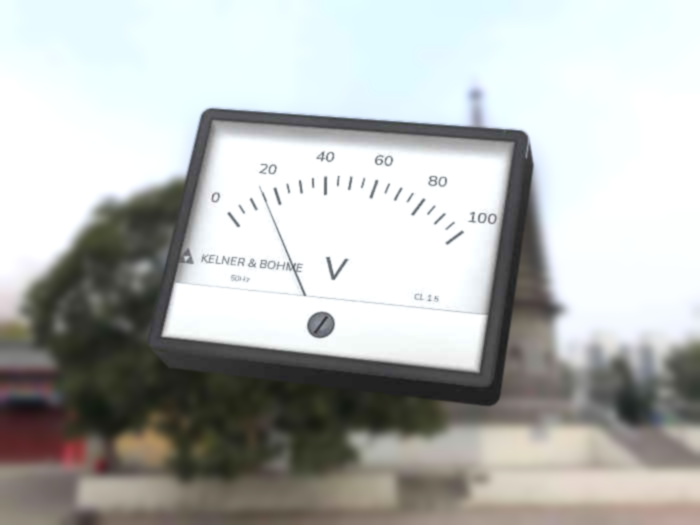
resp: 15,V
